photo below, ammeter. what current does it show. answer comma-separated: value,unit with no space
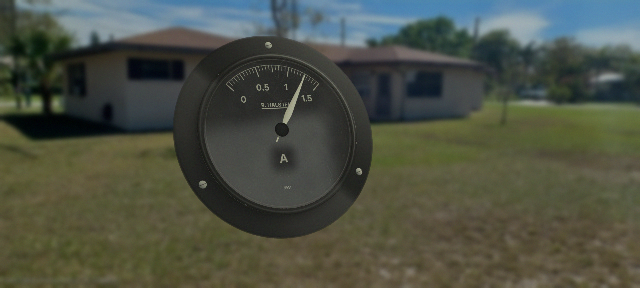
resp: 1.25,A
